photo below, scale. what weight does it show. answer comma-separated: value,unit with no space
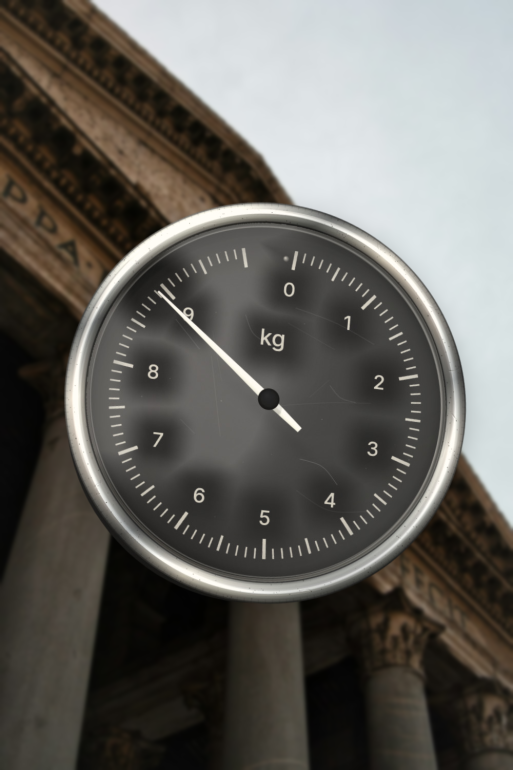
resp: 8.9,kg
